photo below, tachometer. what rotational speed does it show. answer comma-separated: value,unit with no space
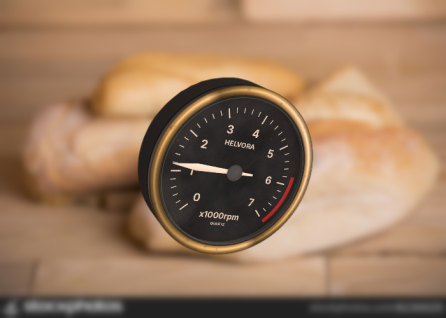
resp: 1200,rpm
